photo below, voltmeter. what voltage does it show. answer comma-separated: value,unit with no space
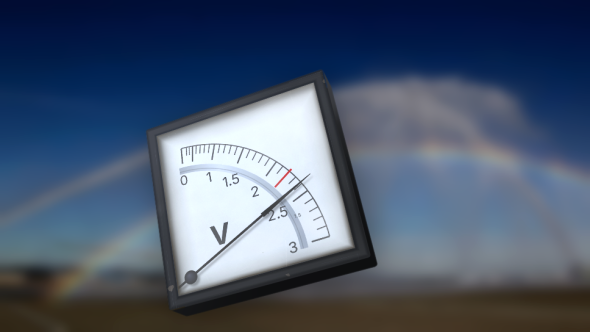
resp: 2.4,V
